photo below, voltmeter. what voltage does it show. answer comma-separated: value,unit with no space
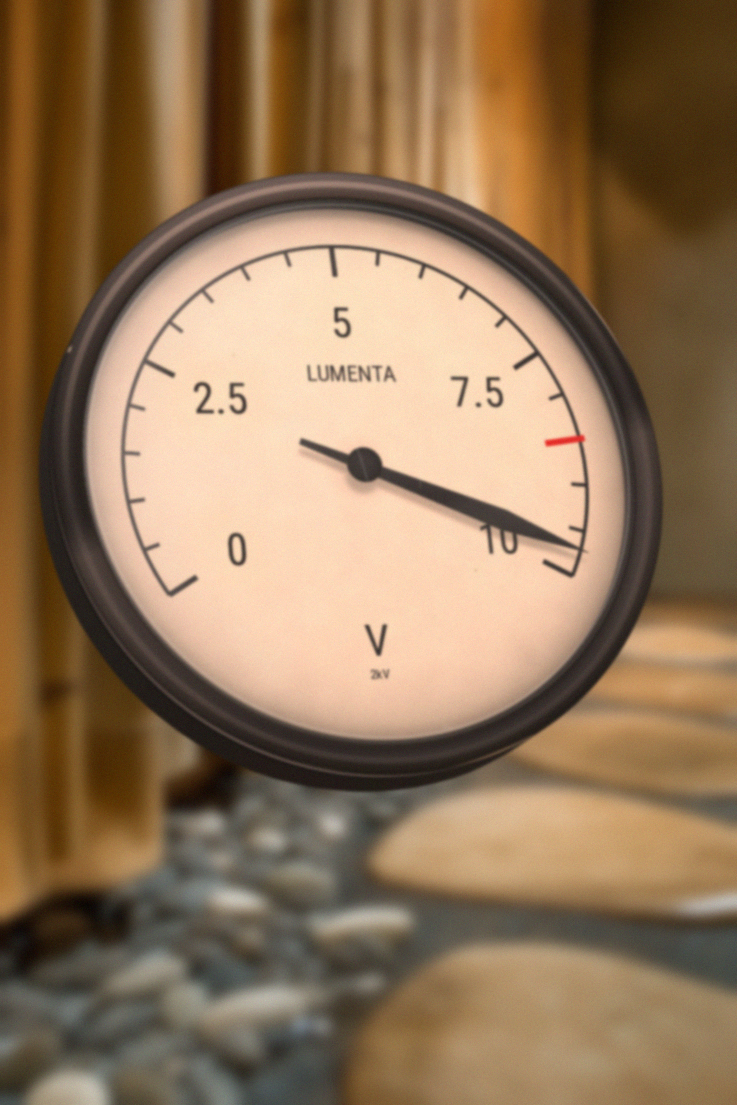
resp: 9.75,V
